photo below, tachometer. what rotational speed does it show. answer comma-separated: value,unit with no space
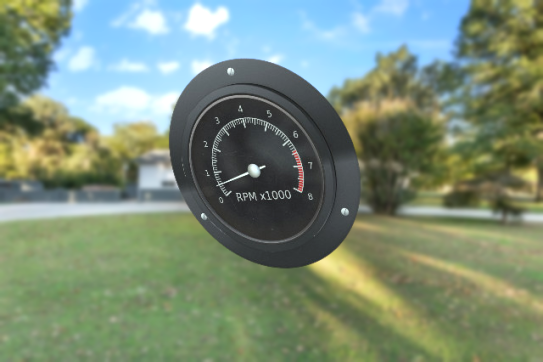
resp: 500,rpm
